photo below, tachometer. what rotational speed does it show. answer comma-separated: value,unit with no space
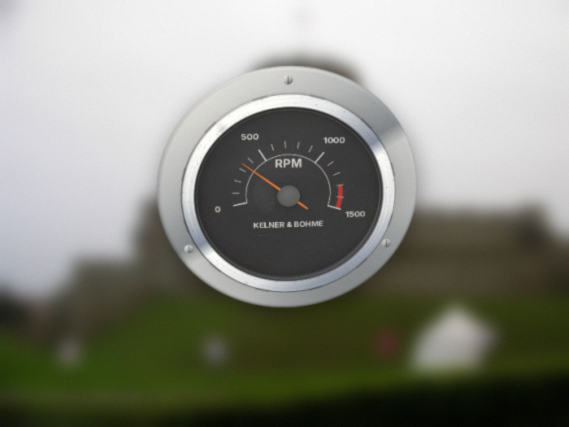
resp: 350,rpm
